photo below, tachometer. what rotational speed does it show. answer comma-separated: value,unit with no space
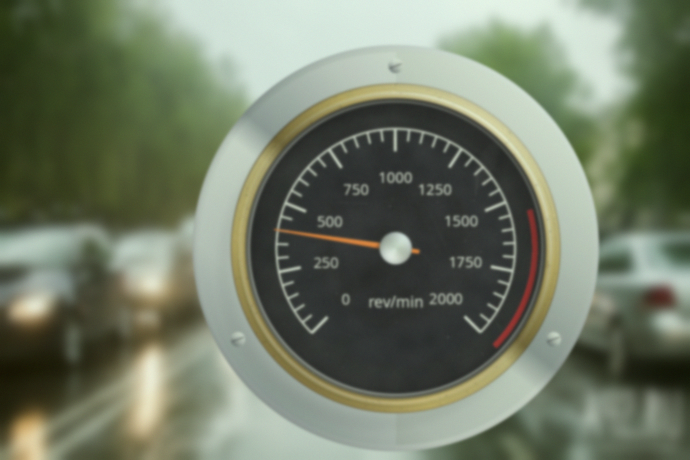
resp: 400,rpm
